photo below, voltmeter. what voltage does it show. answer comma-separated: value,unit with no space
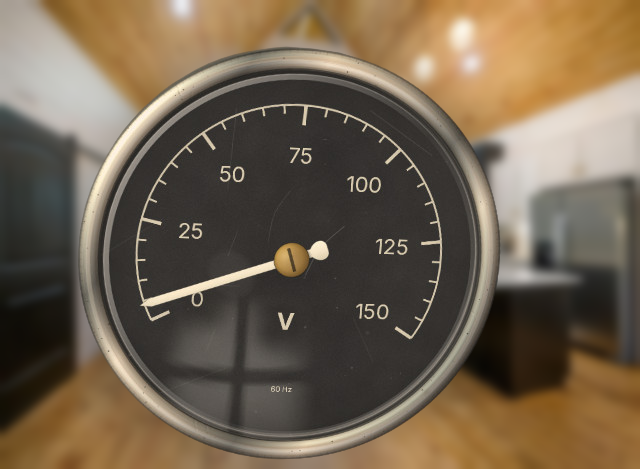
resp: 5,V
